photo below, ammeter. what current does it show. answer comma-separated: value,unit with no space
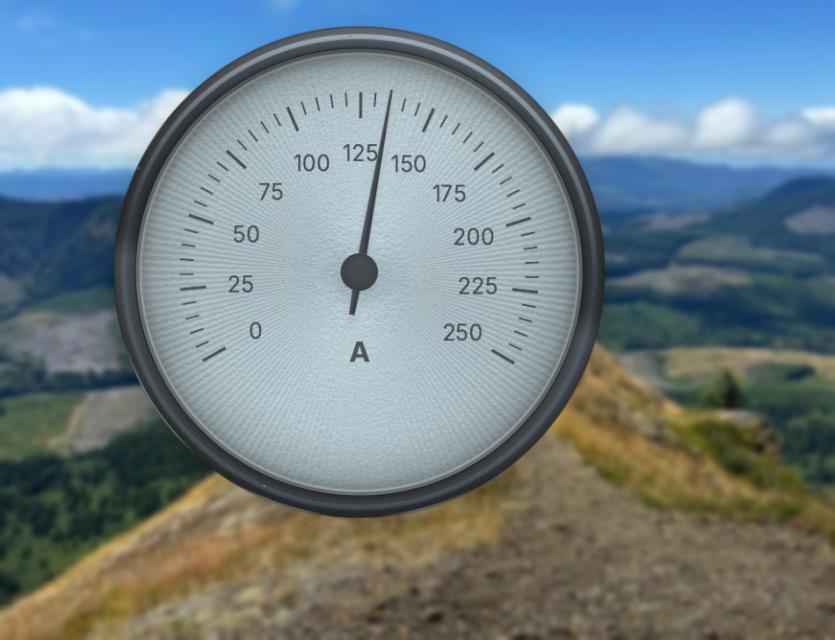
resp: 135,A
